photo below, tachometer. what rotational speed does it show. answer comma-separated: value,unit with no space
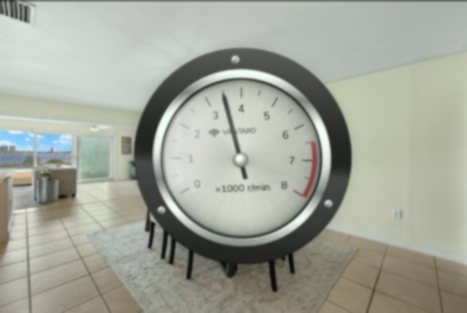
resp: 3500,rpm
